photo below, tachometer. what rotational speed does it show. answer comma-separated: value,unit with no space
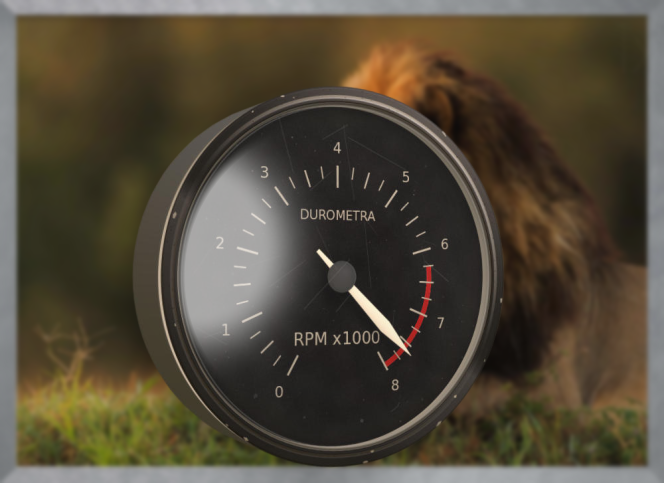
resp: 7625,rpm
